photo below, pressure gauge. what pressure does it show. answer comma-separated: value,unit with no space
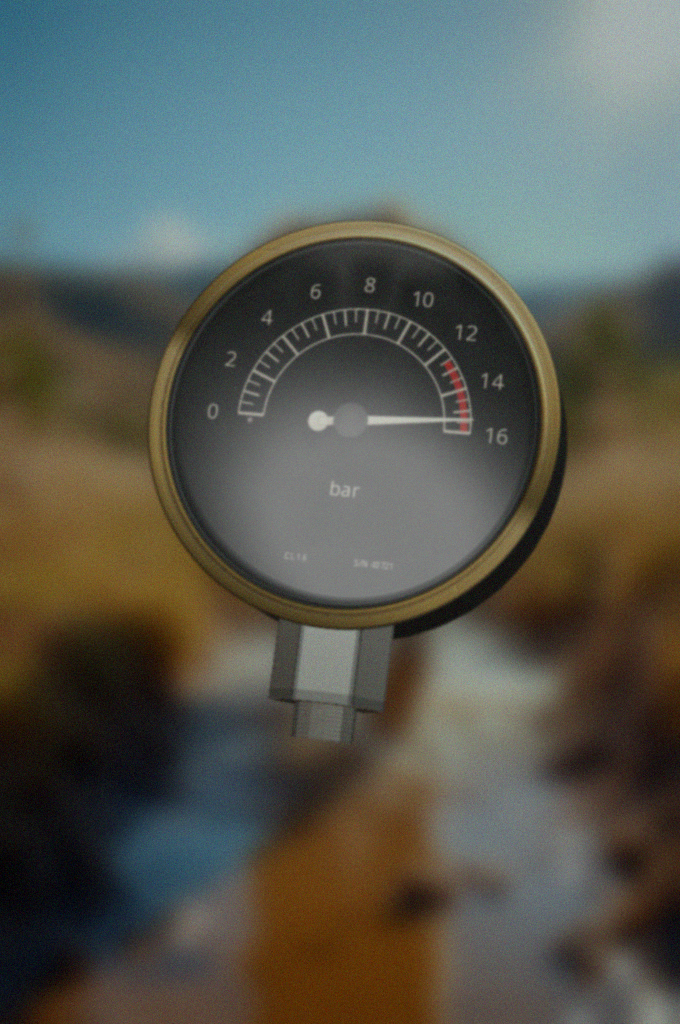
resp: 15.5,bar
